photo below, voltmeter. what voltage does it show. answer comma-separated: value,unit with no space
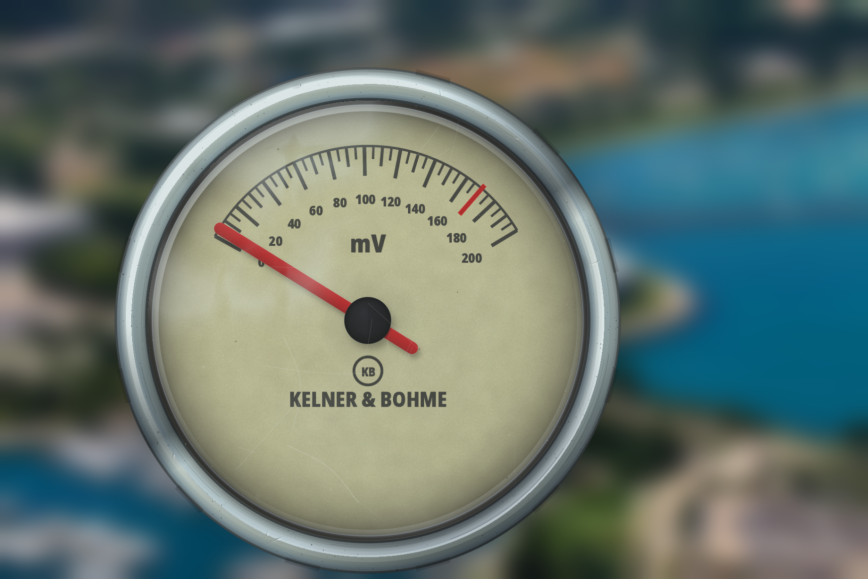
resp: 5,mV
